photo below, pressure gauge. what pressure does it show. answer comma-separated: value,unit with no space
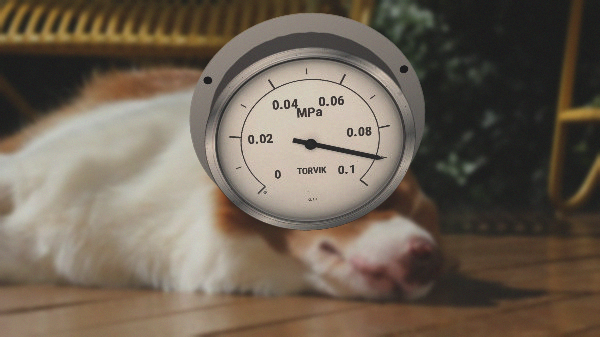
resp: 0.09,MPa
